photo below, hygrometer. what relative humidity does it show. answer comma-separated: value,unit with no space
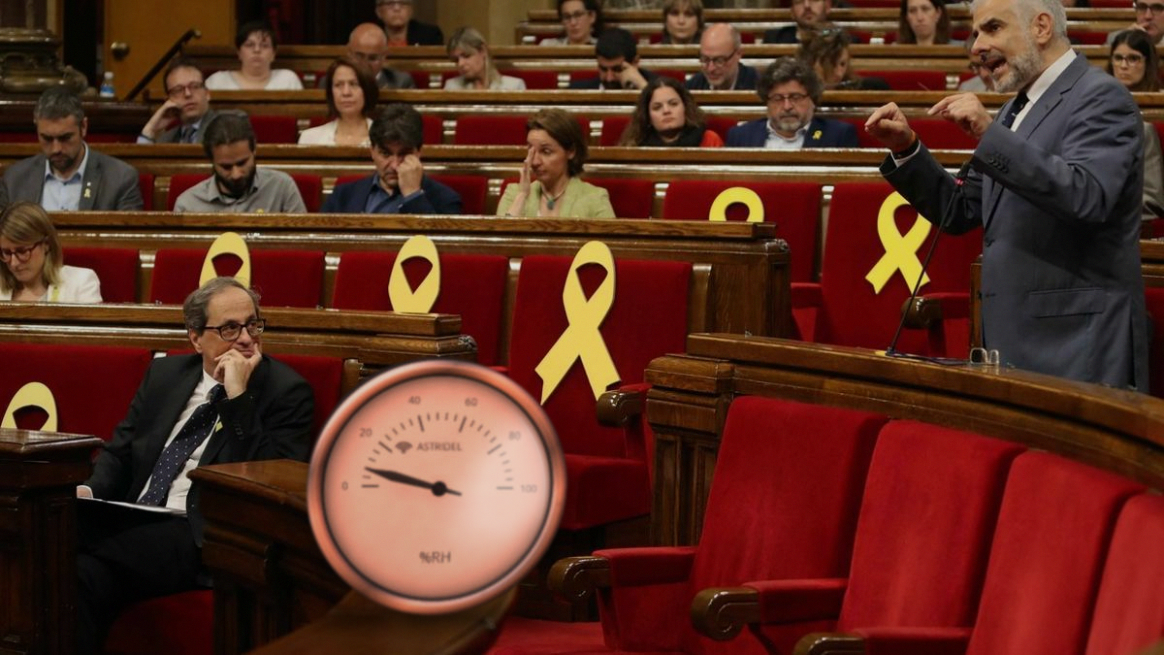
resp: 8,%
